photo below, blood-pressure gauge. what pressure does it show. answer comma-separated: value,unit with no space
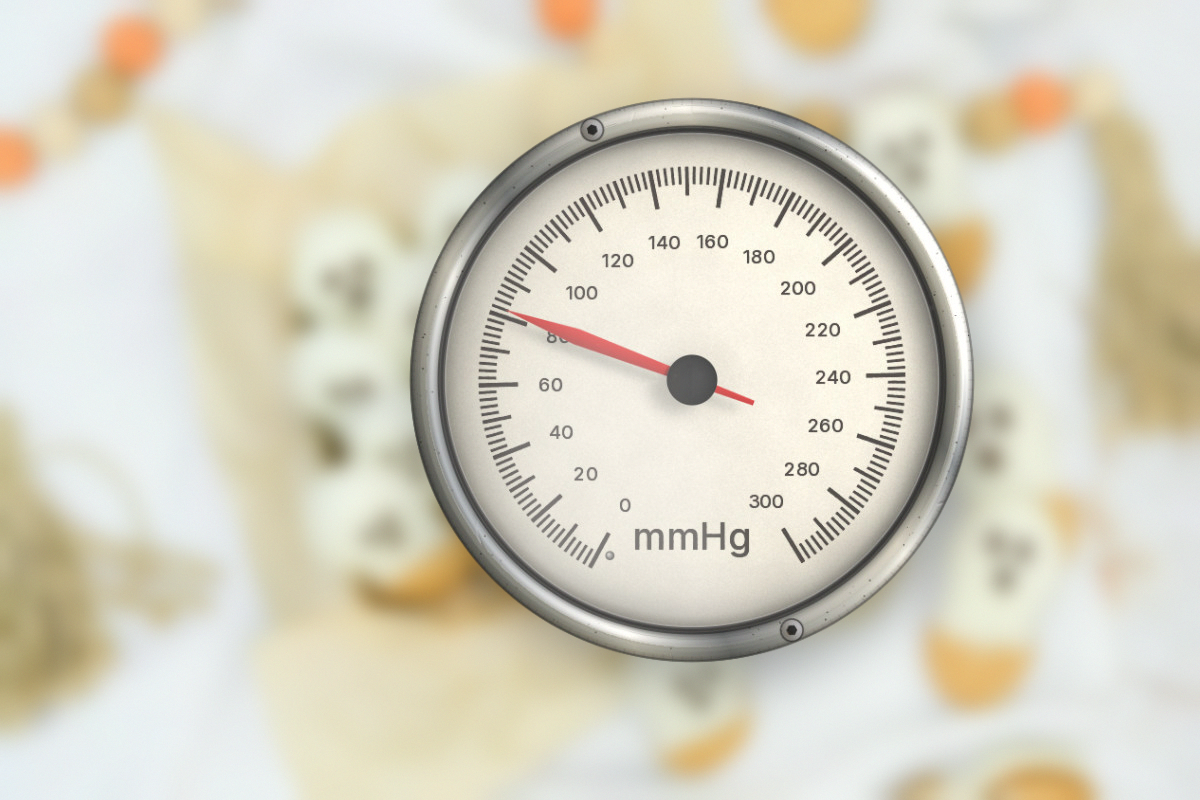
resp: 82,mmHg
